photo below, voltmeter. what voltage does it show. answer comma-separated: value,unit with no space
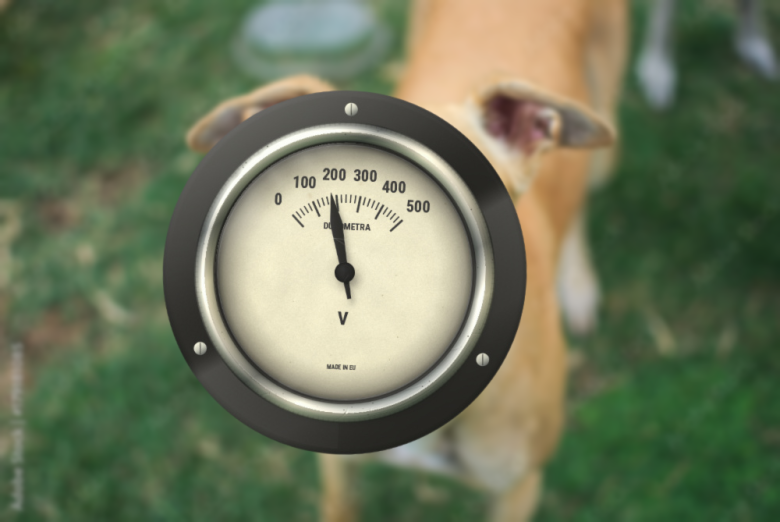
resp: 180,V
